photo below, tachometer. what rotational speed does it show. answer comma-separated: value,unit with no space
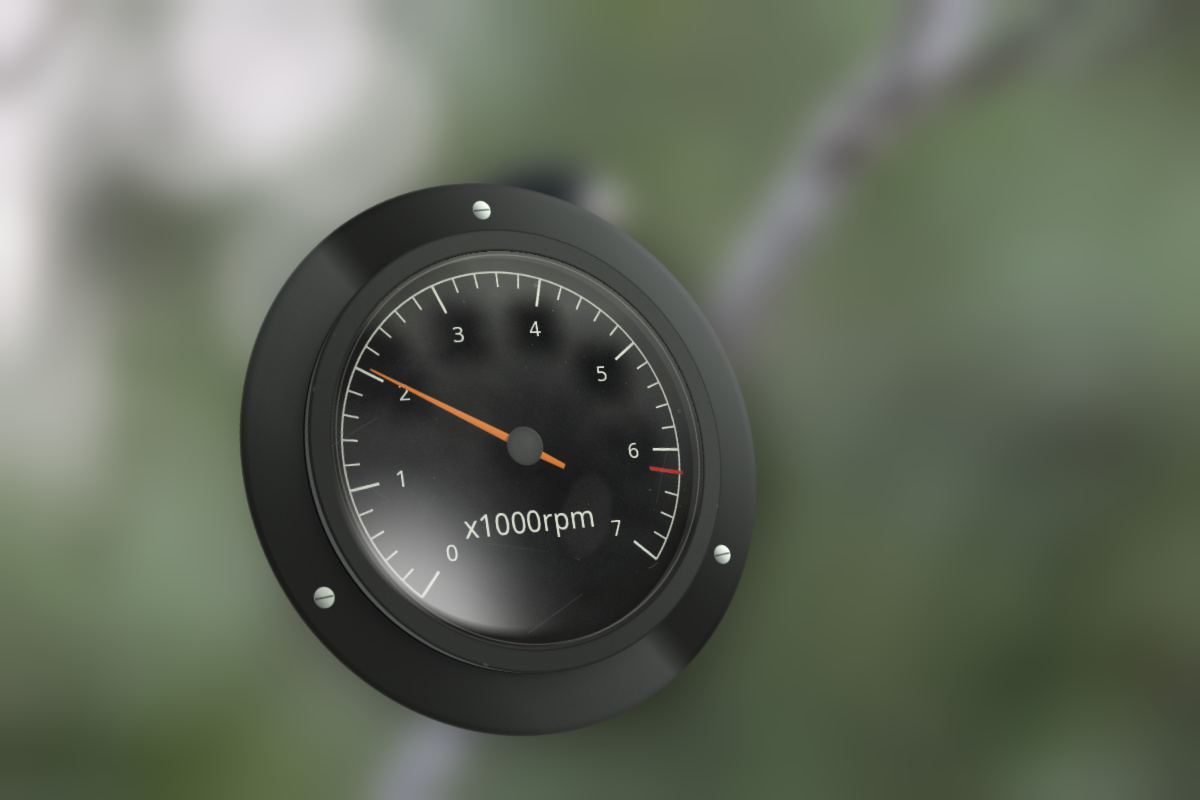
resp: 2000,rpm
